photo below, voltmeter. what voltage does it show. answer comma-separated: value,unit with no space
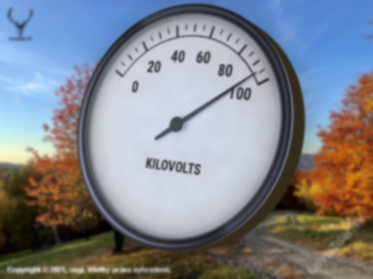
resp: 95,kV
